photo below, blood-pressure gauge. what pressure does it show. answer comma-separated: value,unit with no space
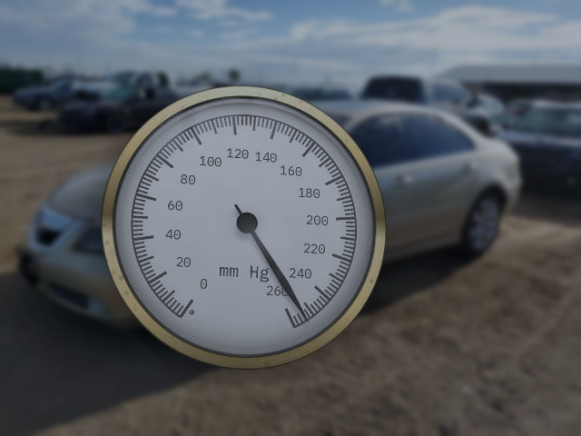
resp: 254,mmHg
